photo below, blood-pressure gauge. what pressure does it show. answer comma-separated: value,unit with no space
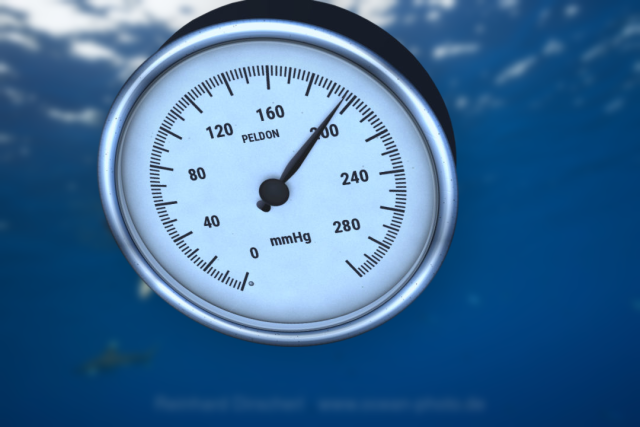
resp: 196,mmHg
